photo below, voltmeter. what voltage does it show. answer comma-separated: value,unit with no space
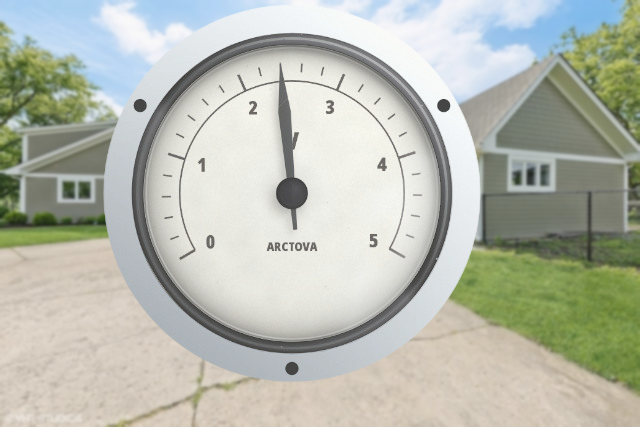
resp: 2.4,V
